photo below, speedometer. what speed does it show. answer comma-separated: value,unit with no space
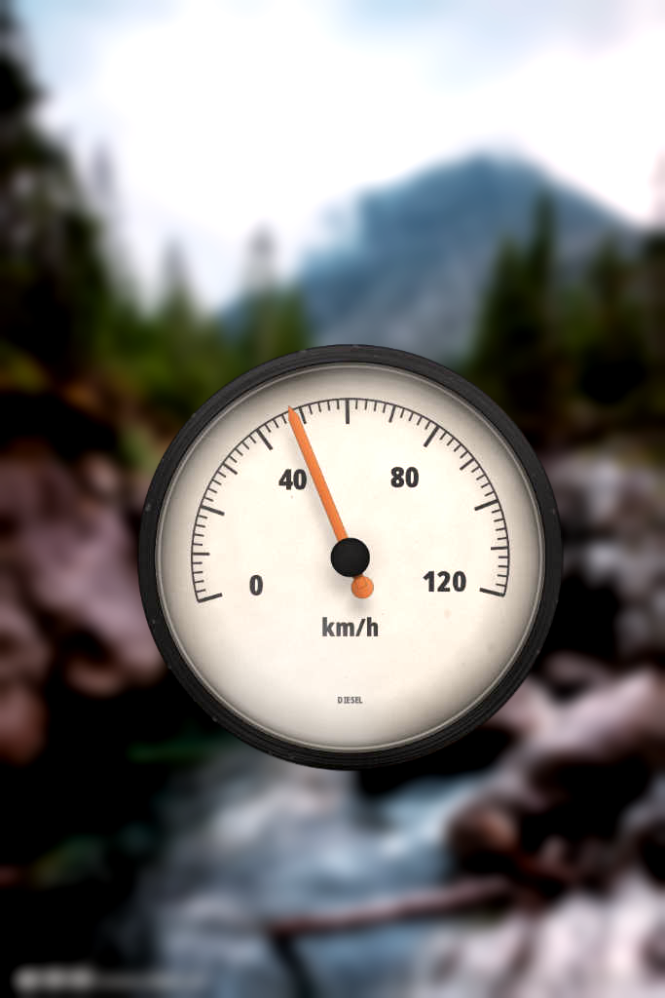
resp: 48,km/h
